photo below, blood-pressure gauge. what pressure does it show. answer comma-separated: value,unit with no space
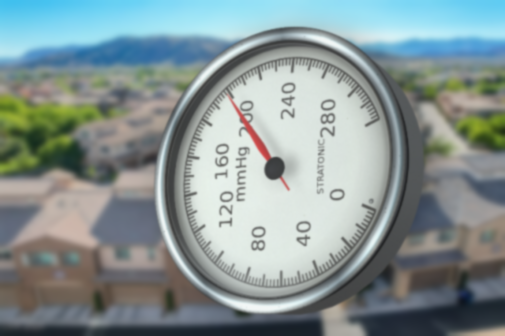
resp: 200,mmHg
